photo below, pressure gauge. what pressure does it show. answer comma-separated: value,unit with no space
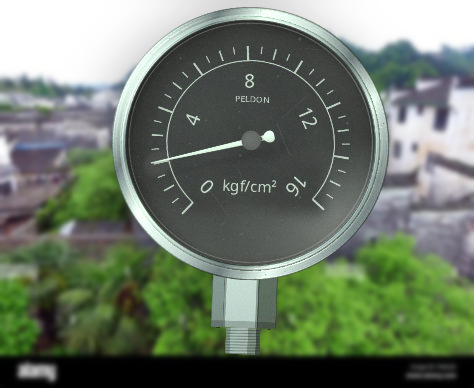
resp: 2,kg/cm²
